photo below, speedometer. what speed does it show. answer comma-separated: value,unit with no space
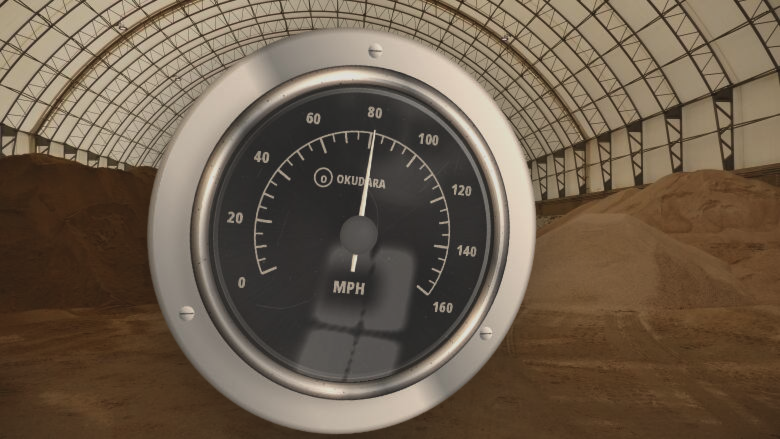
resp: 80,mph
